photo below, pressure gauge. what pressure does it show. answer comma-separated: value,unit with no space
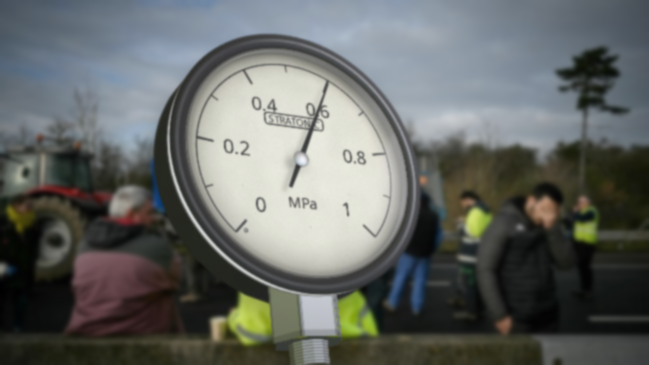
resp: 0.6,MPa
